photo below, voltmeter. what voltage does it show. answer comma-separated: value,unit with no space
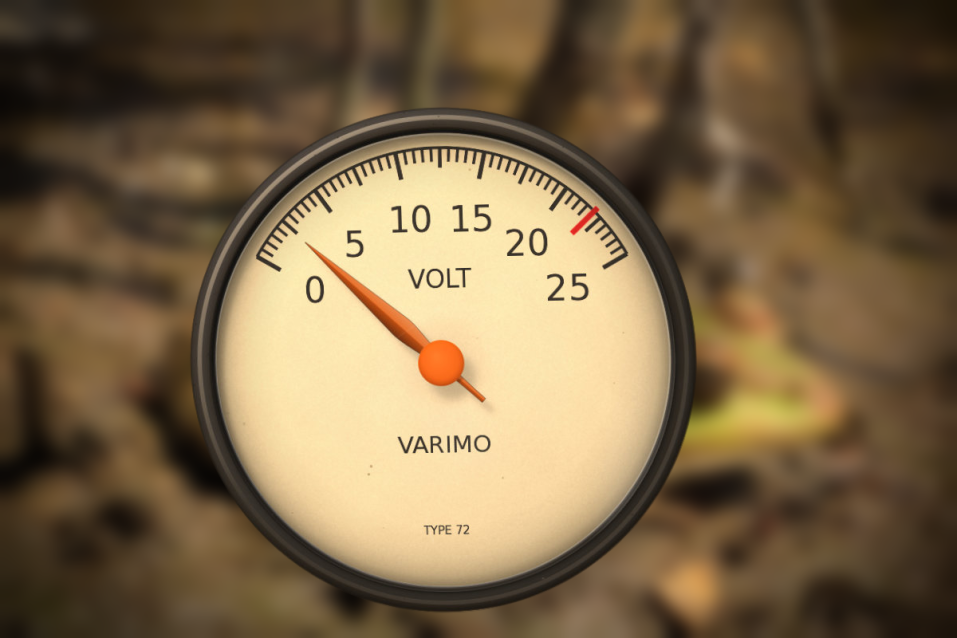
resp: 2.5,V
